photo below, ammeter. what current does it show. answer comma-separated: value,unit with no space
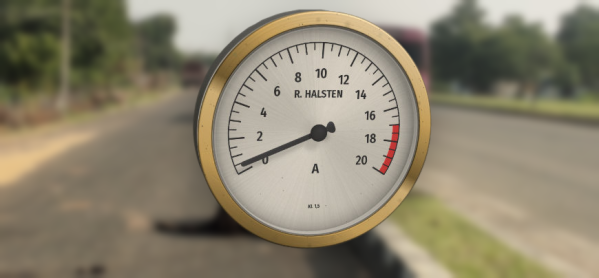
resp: 0.5,A
